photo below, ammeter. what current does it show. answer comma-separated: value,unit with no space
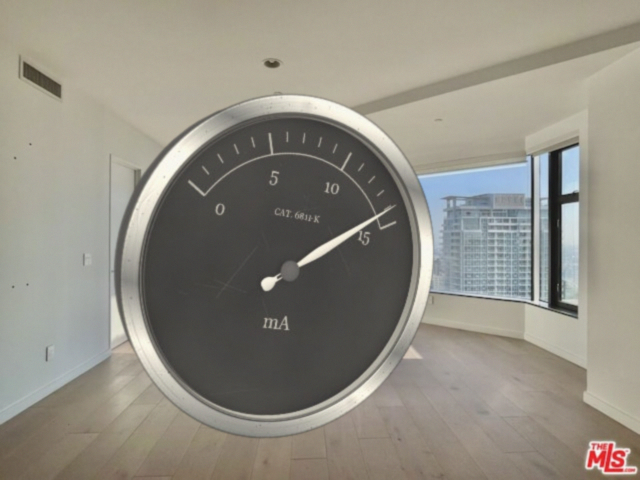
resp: 14,mA
